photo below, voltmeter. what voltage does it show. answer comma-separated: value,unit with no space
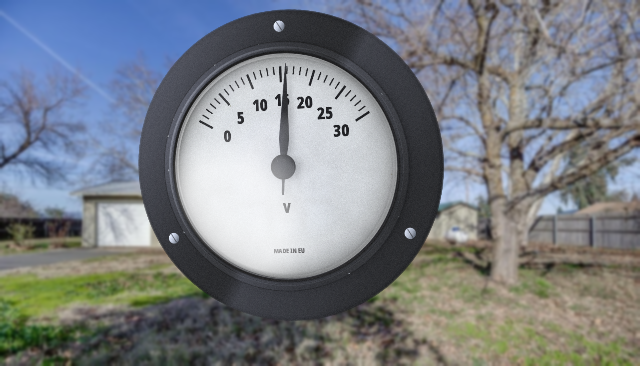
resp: 16,V
